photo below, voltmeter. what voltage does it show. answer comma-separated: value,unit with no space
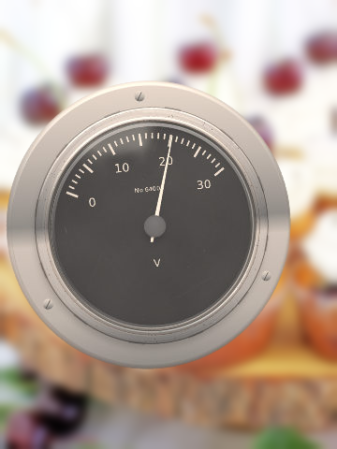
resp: 20,V
